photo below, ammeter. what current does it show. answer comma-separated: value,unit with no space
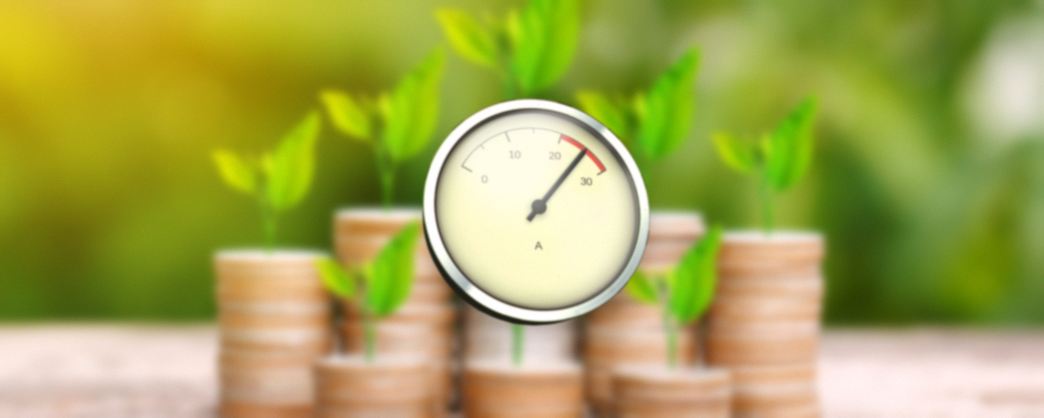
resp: 25,A
